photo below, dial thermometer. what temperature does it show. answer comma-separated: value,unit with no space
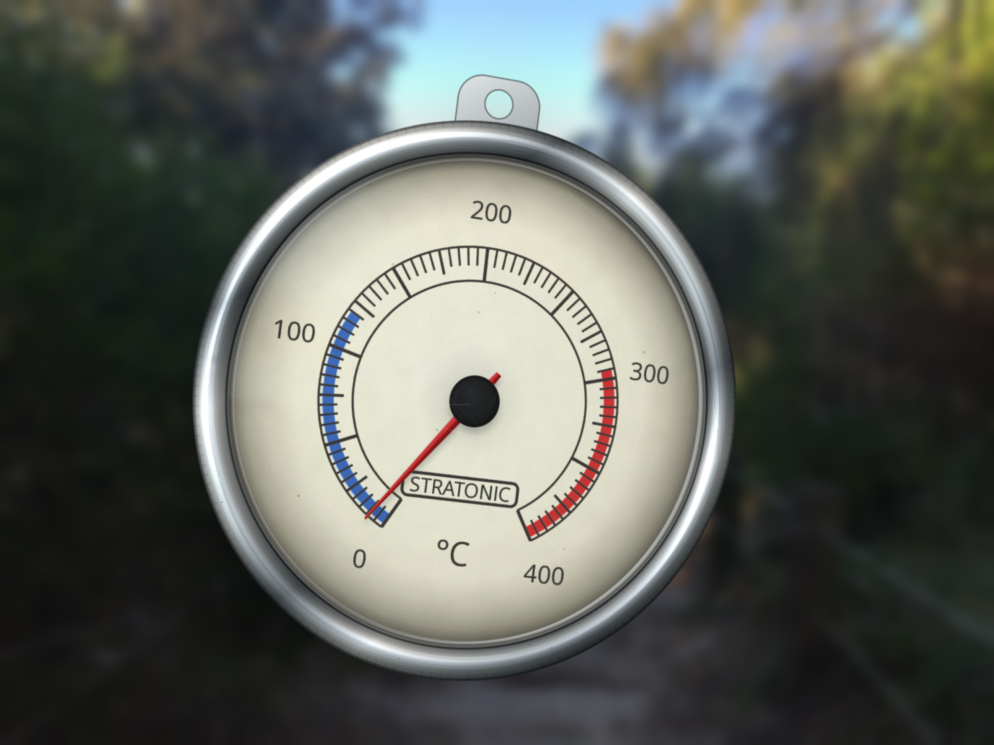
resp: 10,°C
